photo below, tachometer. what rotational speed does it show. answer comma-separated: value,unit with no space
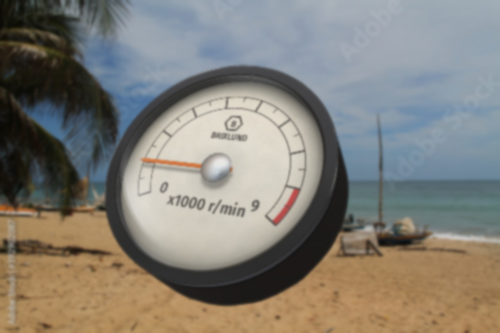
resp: 1000,rpm
